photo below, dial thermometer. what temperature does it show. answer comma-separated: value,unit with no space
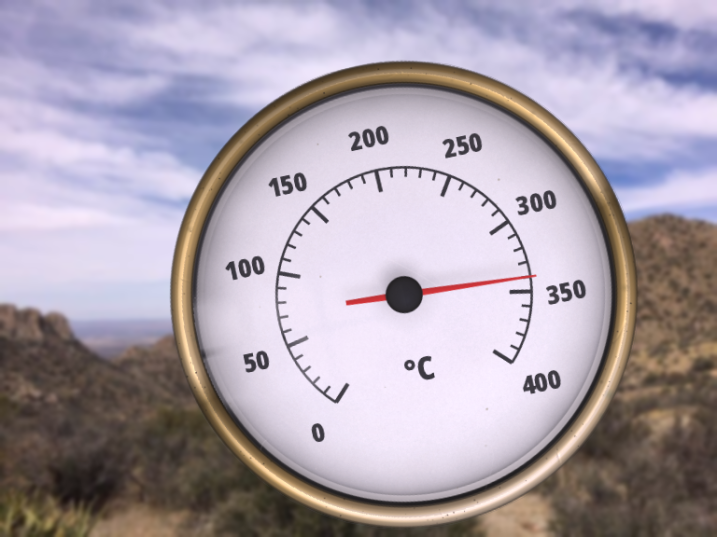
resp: 340,°C
